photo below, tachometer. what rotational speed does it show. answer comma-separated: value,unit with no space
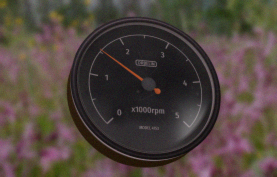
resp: 1500,rpm
